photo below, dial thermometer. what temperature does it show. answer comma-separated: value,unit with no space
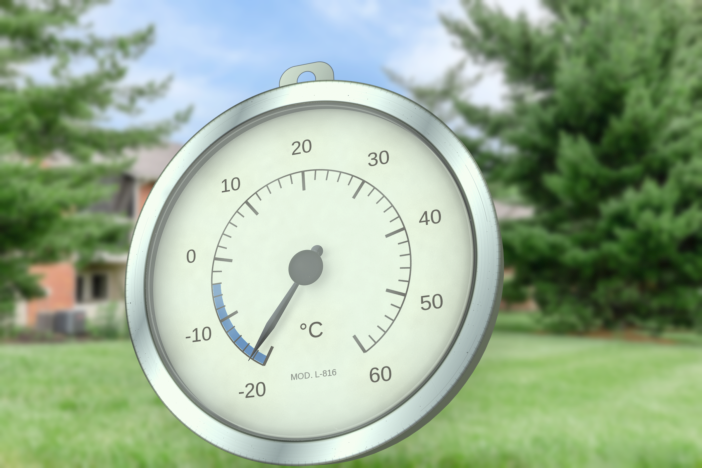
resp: -18,°C
